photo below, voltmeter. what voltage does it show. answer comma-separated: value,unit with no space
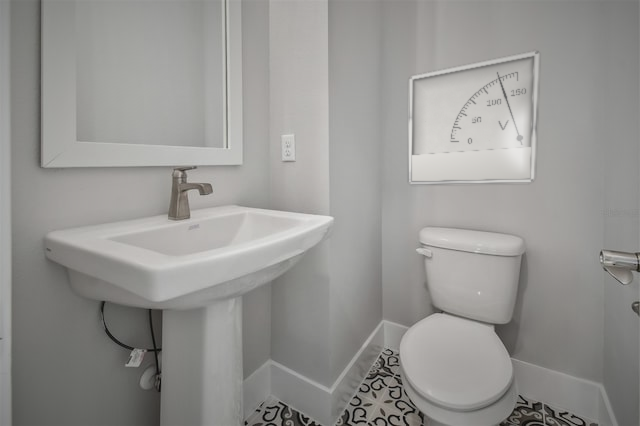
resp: 125,V
